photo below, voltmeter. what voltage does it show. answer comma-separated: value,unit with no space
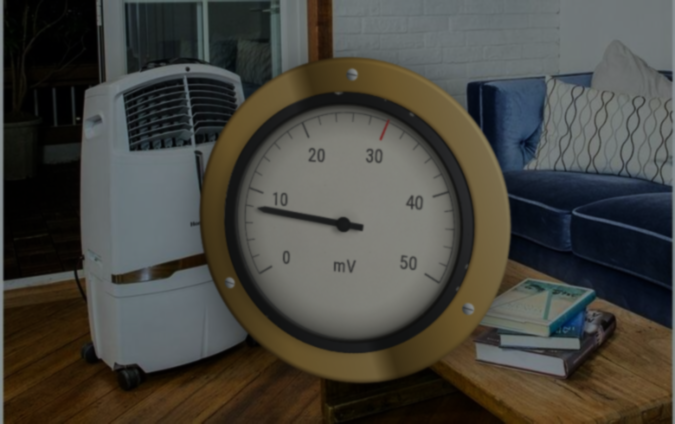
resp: 8,mV
